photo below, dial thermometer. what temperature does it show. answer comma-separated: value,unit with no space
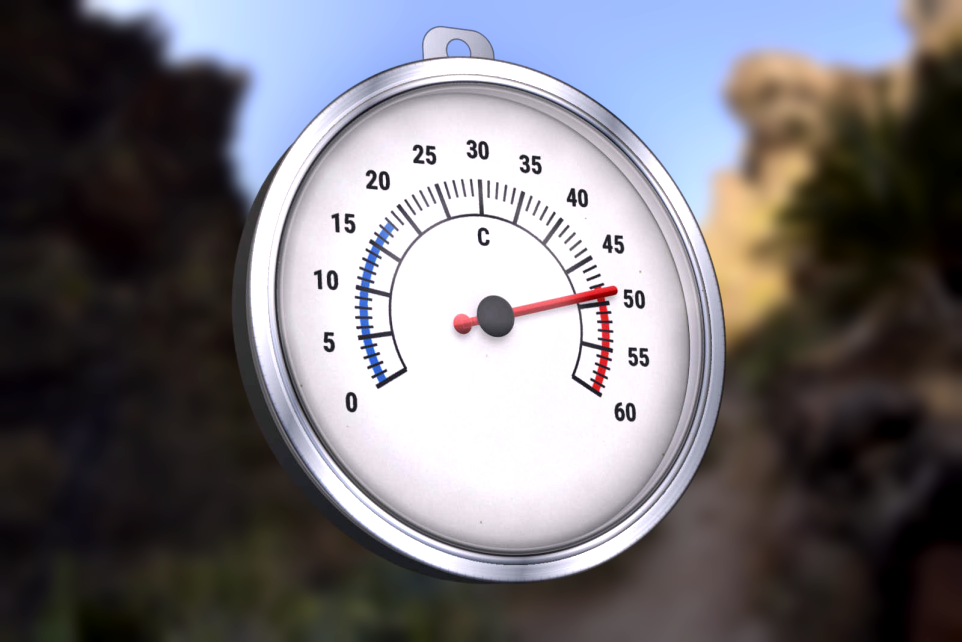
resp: 49,°C
